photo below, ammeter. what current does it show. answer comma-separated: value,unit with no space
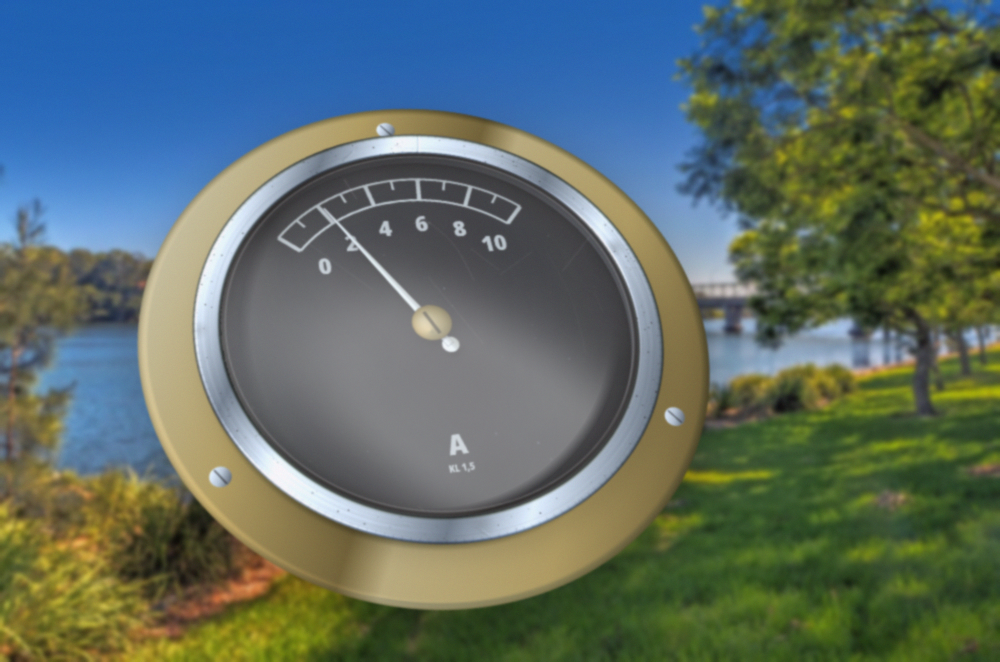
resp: 2,A
